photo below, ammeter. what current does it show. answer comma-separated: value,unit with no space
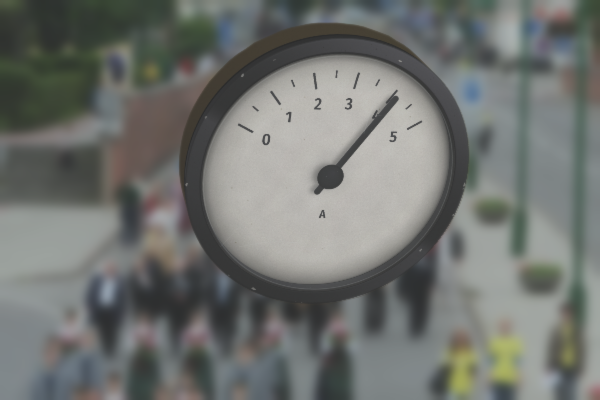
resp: 4,A
